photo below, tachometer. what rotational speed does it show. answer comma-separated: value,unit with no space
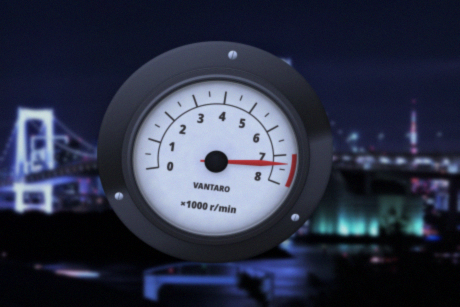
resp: 7250,rpm
